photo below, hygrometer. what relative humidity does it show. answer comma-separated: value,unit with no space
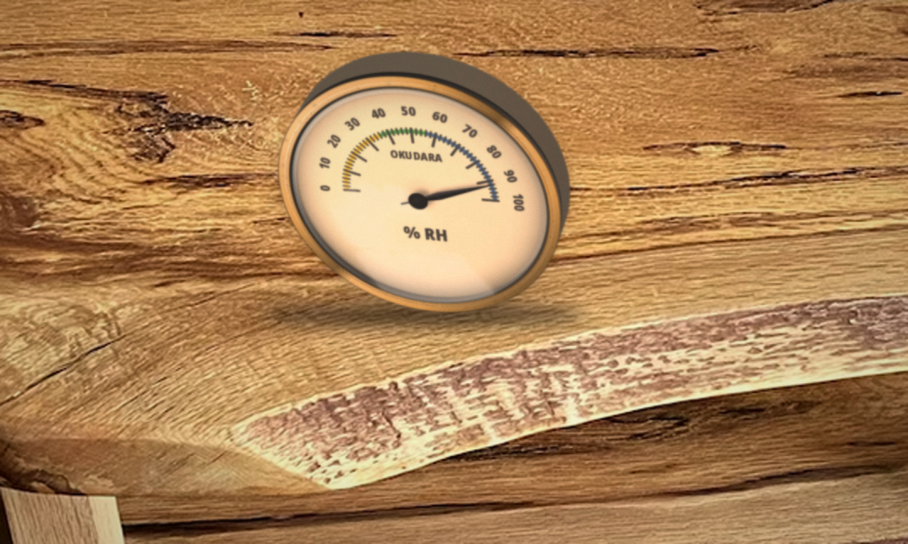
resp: 90,%
